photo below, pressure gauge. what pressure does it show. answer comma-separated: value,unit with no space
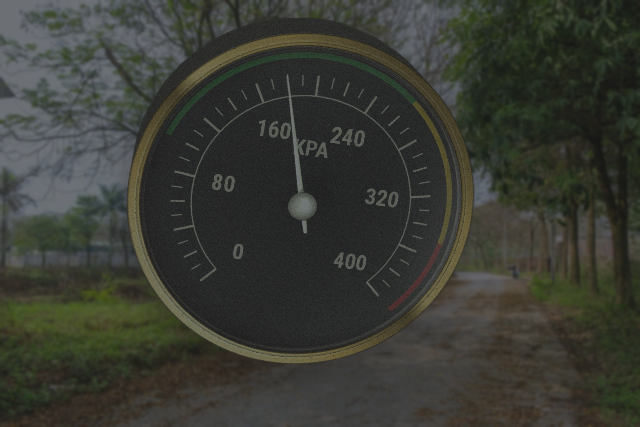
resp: 180,kPa
